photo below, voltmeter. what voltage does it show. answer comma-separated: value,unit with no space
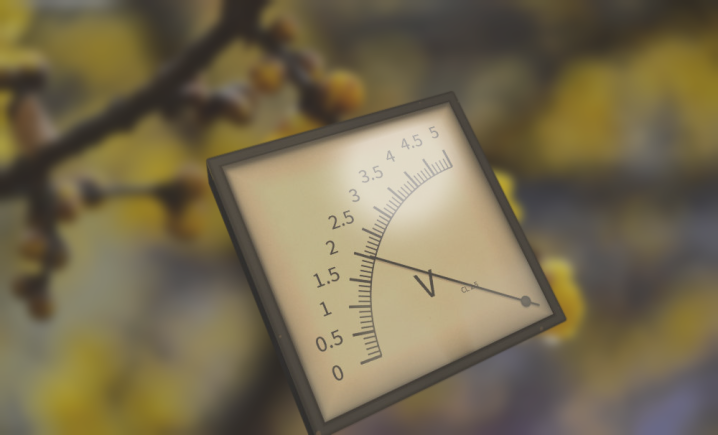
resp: 2,V
